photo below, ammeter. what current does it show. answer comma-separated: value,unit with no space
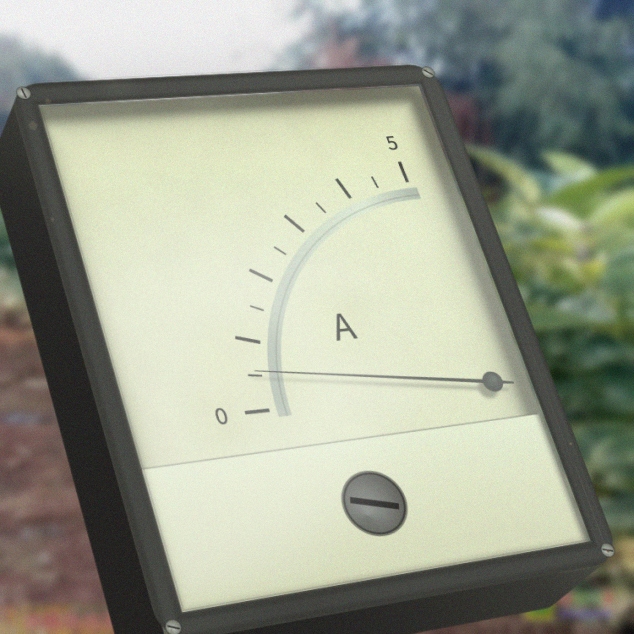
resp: 0.5,A
